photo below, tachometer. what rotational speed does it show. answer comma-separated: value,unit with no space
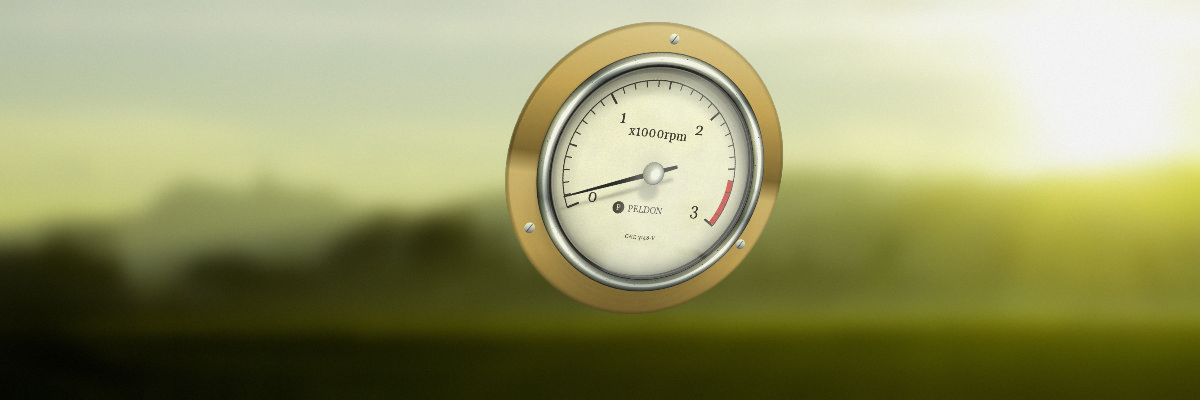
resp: 100,rpm
